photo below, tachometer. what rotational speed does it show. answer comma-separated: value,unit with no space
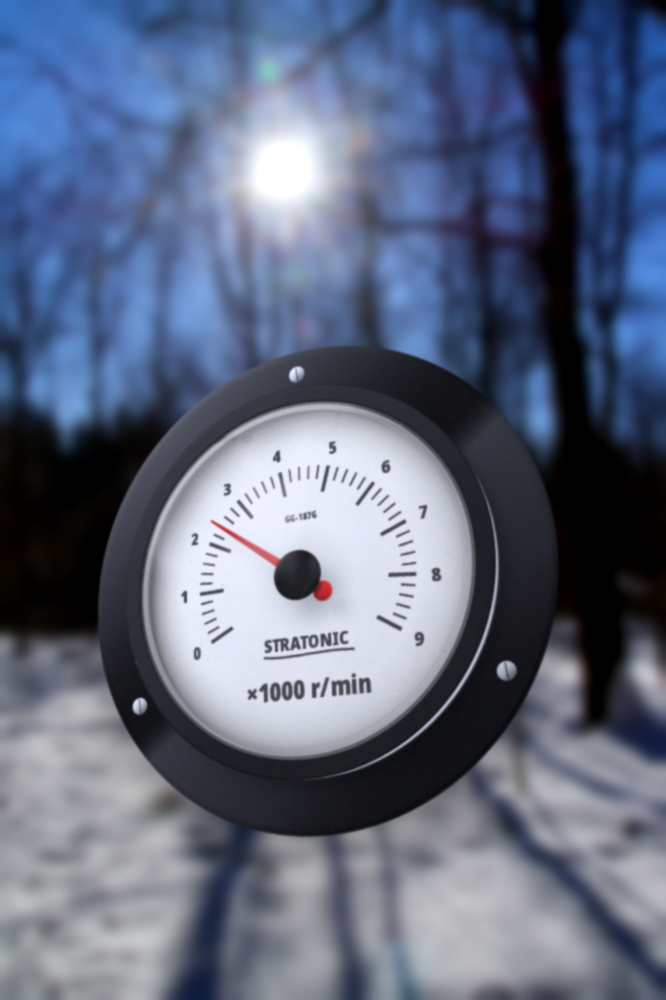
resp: 2400,rpm
